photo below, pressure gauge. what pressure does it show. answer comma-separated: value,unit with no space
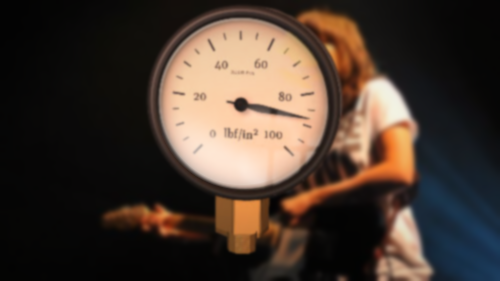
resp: 87.5,psi
